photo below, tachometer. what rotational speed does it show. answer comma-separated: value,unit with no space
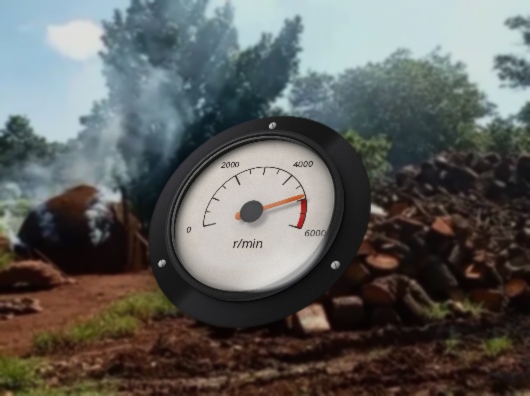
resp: 5000,rpm
